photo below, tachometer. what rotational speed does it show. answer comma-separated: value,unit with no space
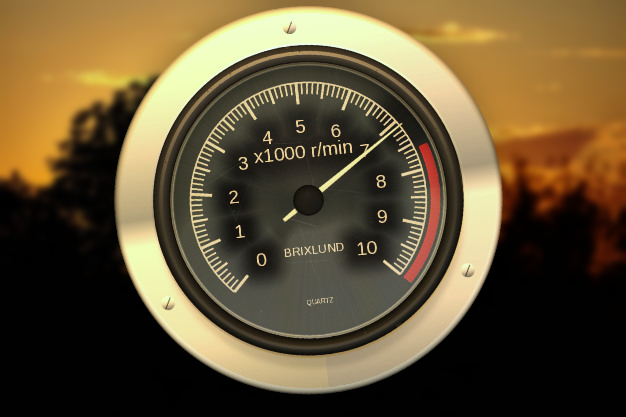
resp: 7100,rpm
